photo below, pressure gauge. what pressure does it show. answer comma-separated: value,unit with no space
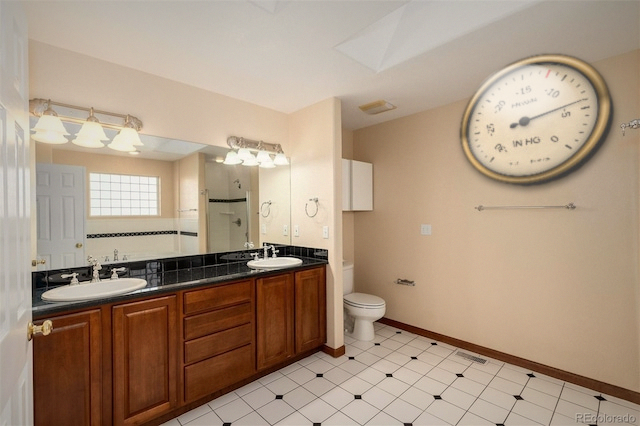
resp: -6,inHg
